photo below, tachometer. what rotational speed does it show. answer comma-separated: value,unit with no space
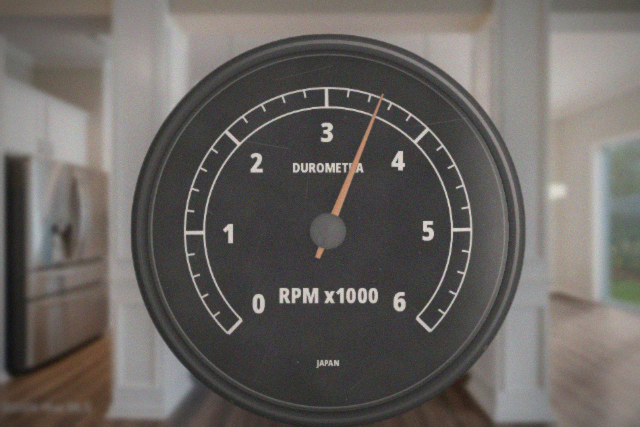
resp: 3500,rpm
